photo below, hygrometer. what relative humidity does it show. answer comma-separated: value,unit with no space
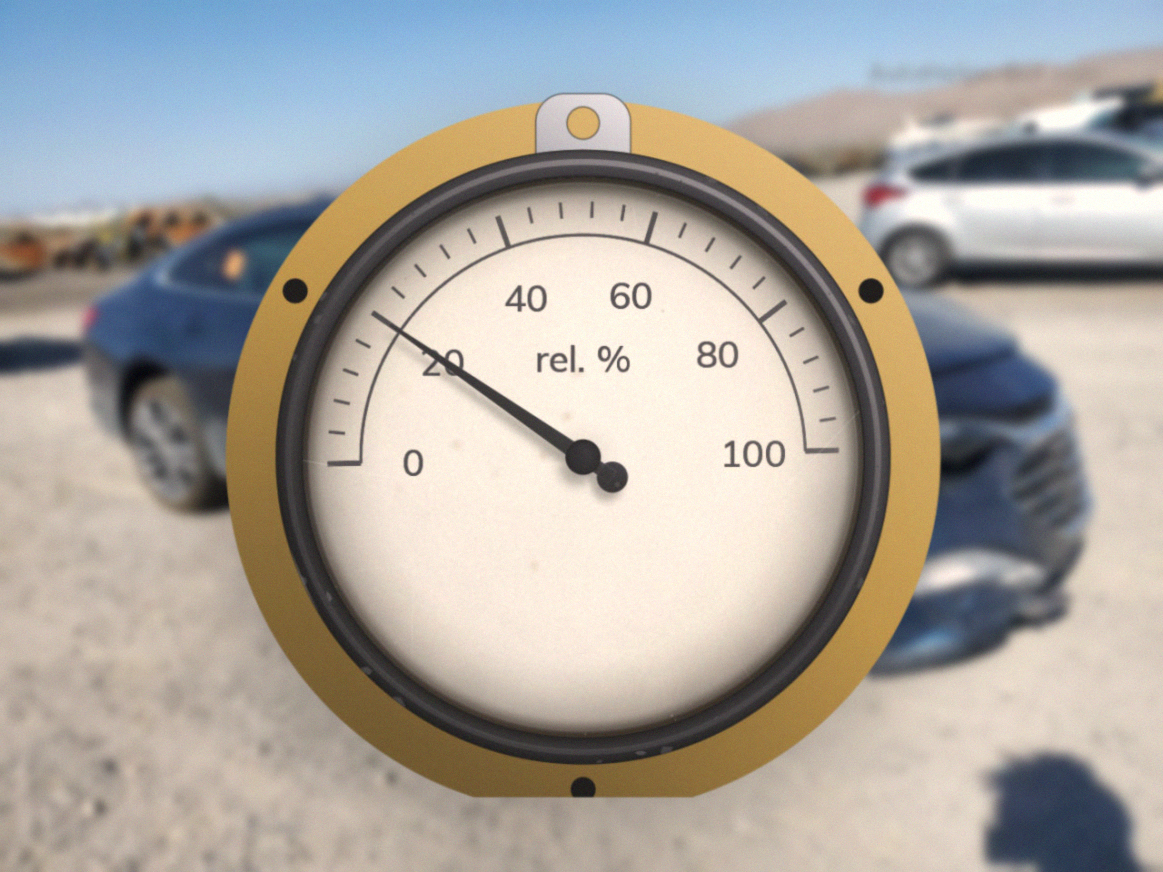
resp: 20,%
